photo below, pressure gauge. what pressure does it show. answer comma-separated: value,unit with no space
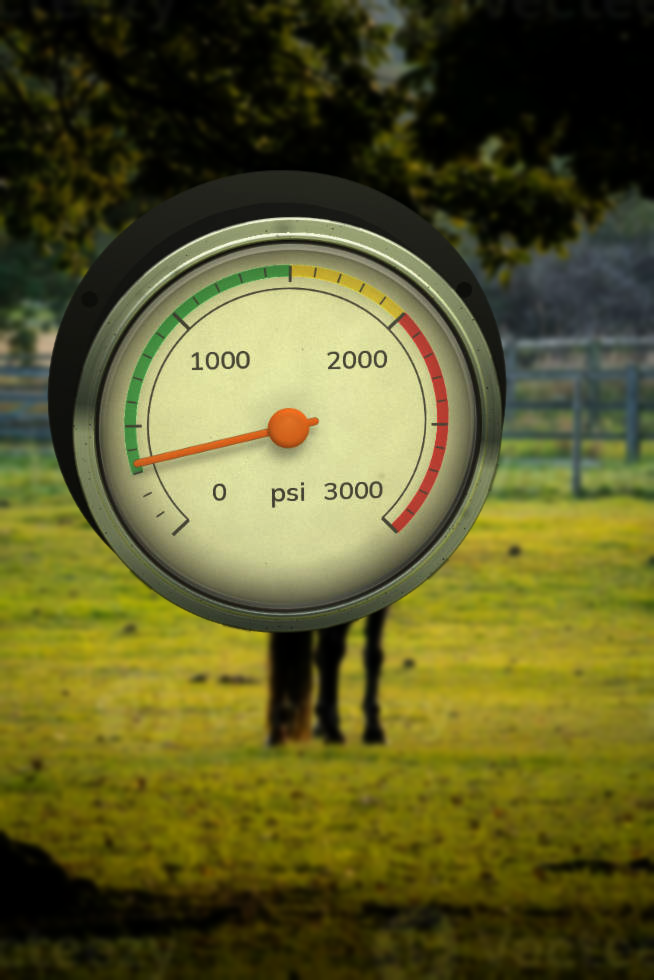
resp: 350,psi
